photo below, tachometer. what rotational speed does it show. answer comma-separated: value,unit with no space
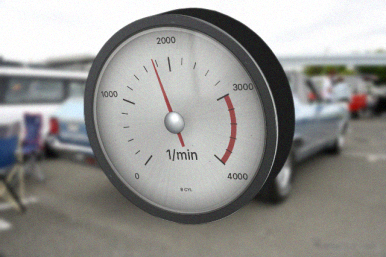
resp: 1800,rpm
